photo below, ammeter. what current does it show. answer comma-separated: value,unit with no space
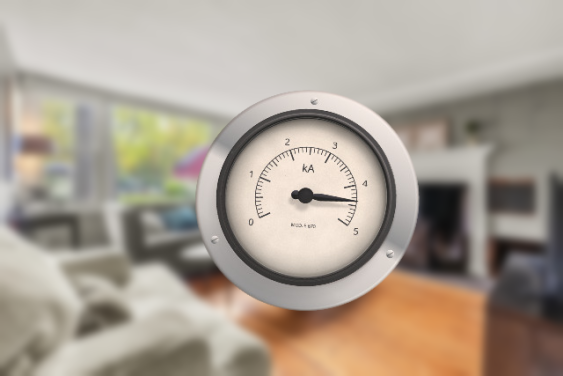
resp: 4.4,kA
